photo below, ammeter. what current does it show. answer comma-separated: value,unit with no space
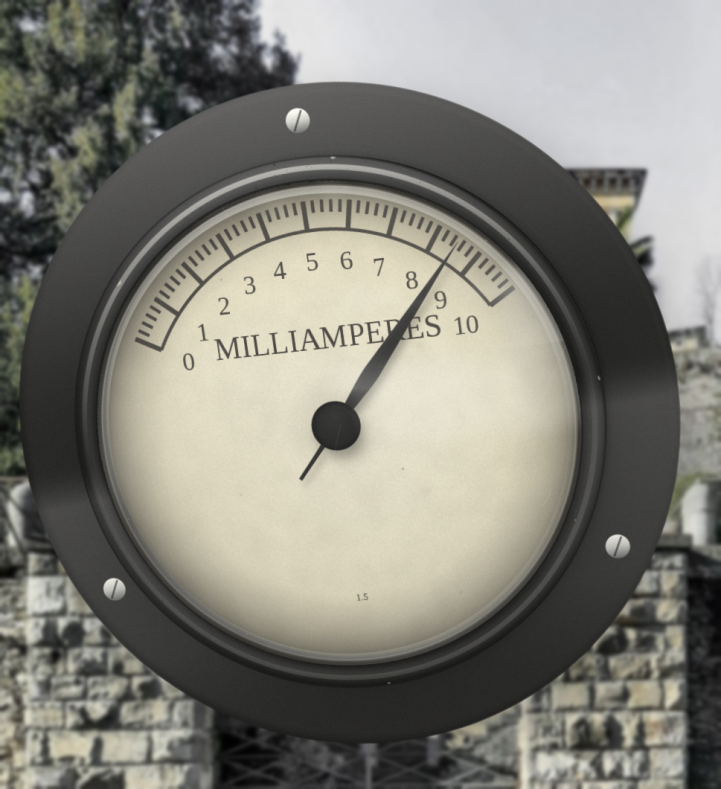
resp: 8.5,mA
